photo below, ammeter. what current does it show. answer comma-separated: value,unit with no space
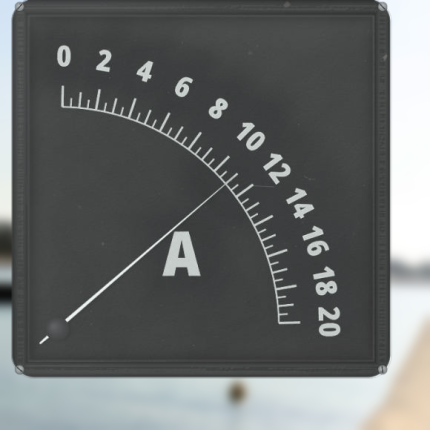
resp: 11,A
